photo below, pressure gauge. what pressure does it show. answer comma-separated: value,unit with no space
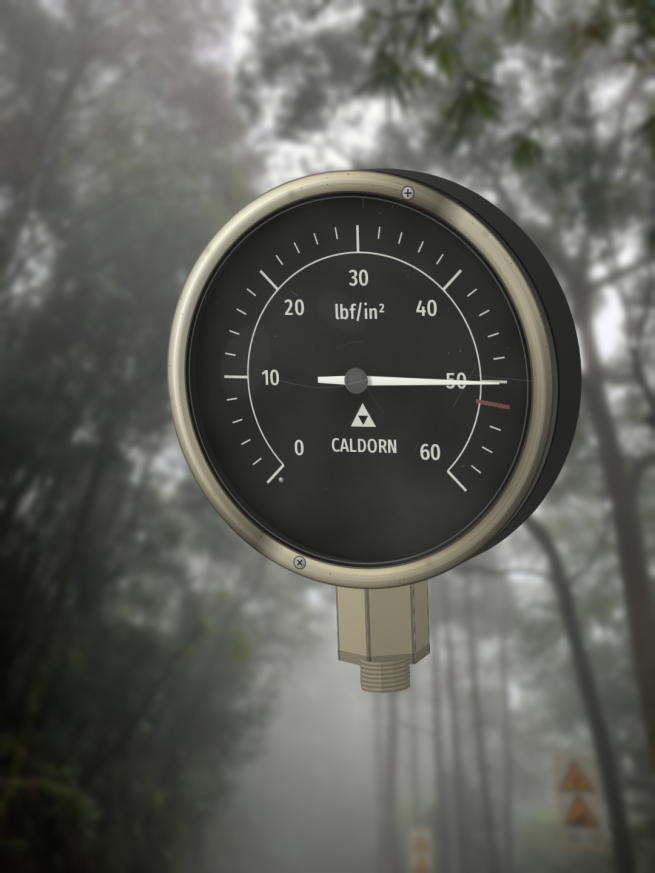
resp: 50,psi
